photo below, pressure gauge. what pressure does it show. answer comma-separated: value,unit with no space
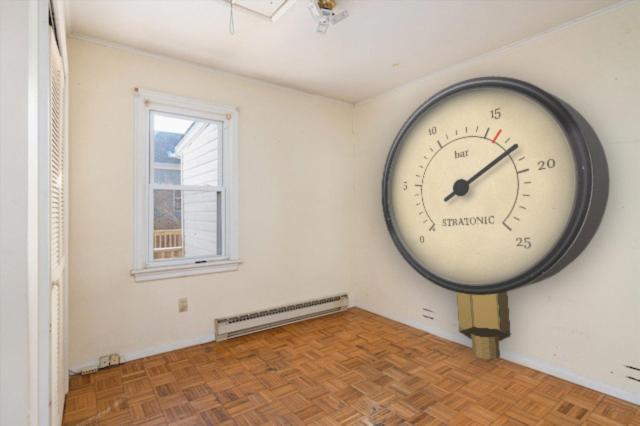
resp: 18,bar
